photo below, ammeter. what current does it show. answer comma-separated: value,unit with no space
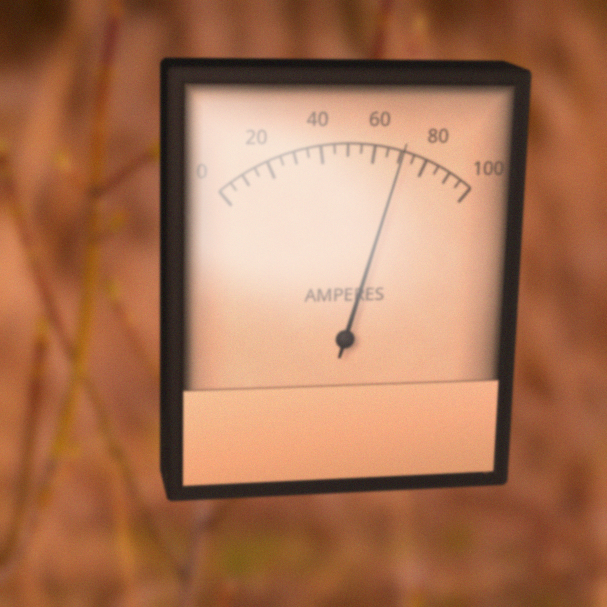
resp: 70,A
